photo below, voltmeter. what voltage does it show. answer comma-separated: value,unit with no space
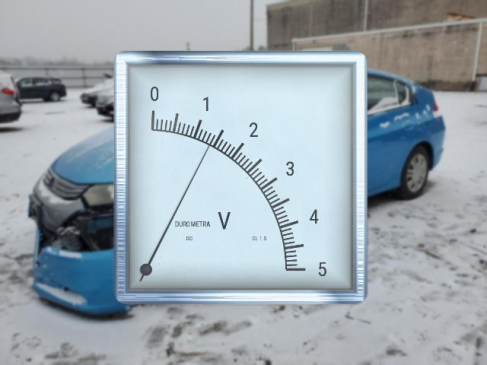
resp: 1.4,V
